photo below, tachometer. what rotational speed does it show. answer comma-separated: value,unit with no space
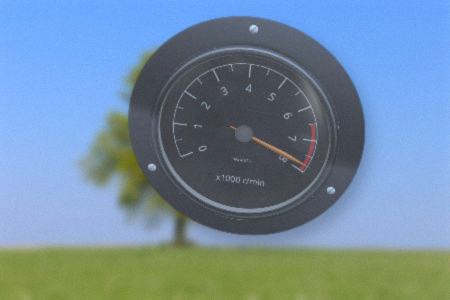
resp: 7750,rpm
